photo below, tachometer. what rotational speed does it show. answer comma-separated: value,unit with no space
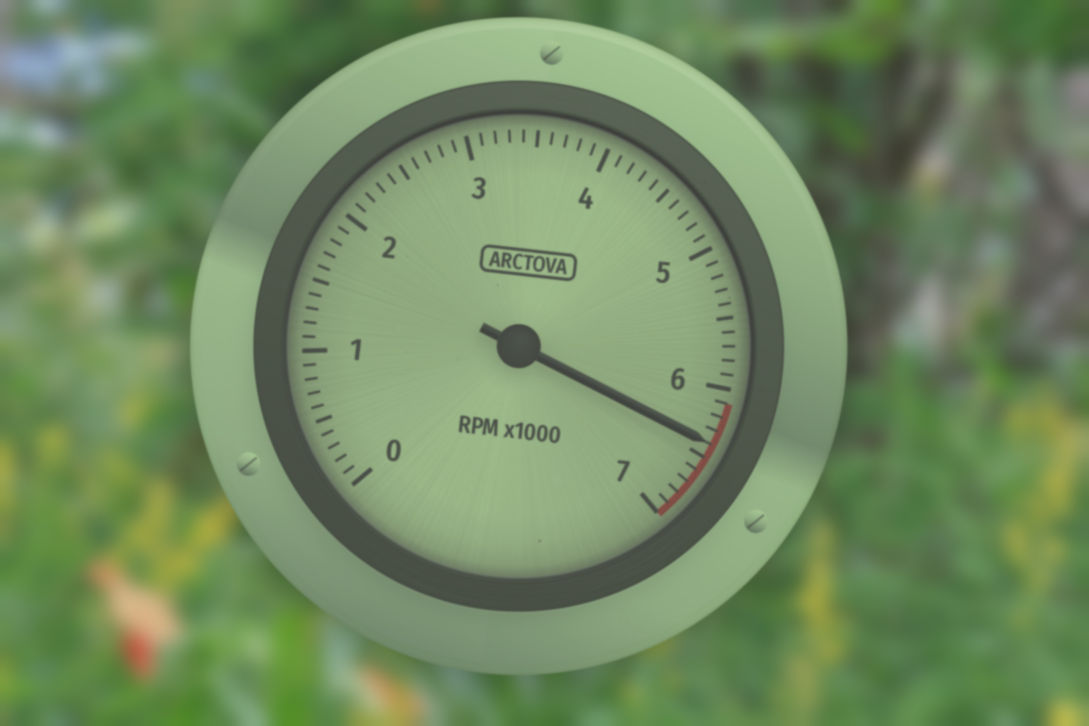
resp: 6400,rpm
